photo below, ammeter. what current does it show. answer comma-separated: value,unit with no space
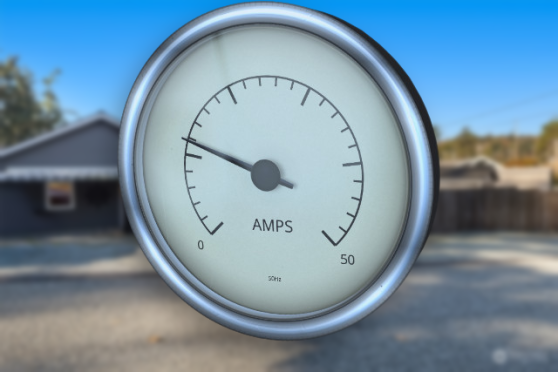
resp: 12,A
